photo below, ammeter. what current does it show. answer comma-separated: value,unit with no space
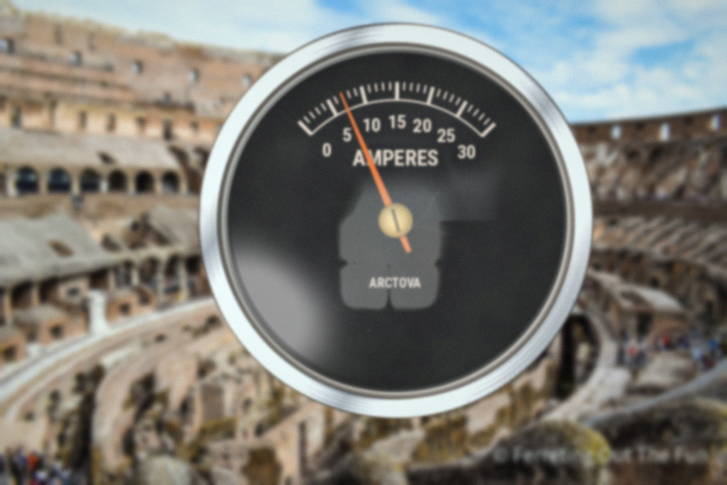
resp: 7,A
